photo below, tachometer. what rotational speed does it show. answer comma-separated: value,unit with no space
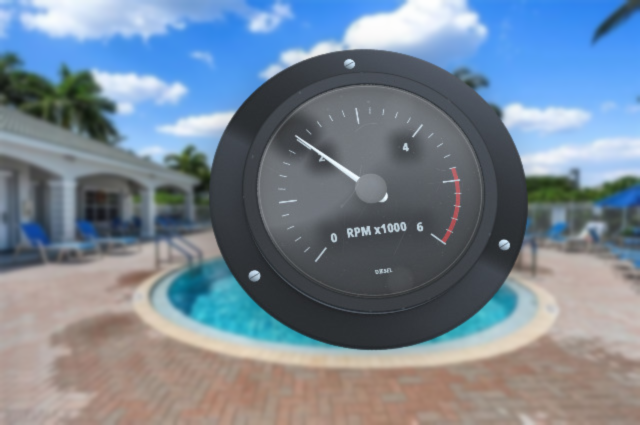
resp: 2000,rpm
